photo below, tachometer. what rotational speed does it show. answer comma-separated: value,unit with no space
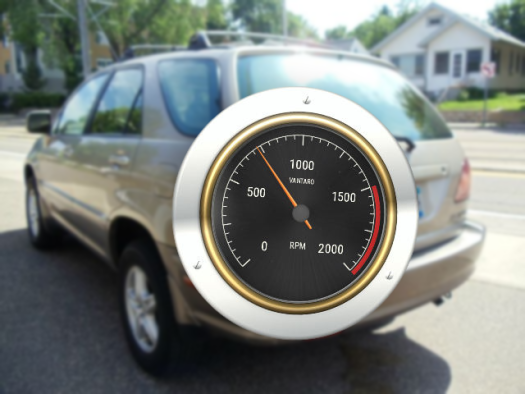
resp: 725,rpm
